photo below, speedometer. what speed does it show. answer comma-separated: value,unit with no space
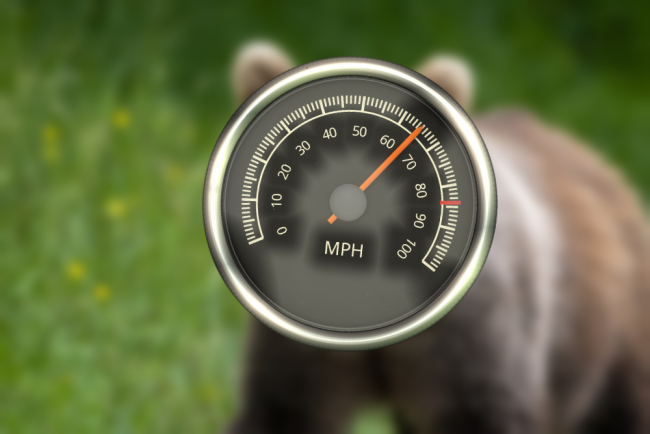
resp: 65,mph
